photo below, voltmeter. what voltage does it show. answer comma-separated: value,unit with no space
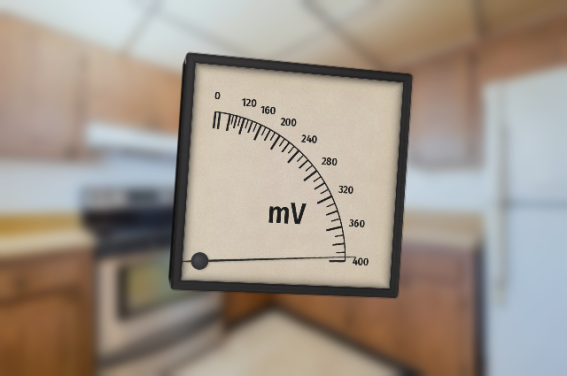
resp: 395,mV
